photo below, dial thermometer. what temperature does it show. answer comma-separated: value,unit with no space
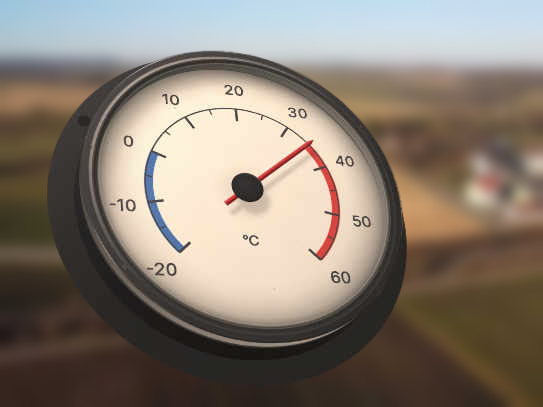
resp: 35,°C
